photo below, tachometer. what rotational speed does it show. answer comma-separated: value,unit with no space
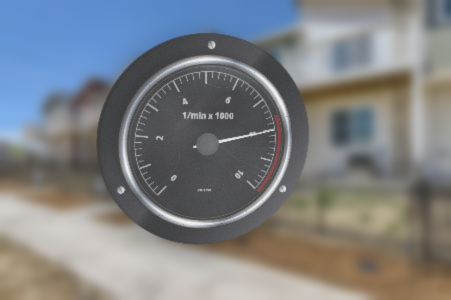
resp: 8000,rpm
